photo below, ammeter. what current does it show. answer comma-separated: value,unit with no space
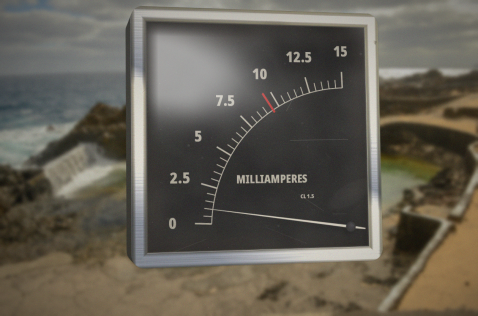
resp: 1,mA
